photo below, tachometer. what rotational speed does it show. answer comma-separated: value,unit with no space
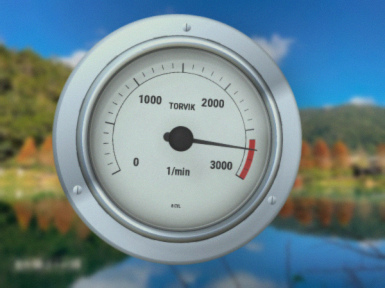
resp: 2700,rpm
